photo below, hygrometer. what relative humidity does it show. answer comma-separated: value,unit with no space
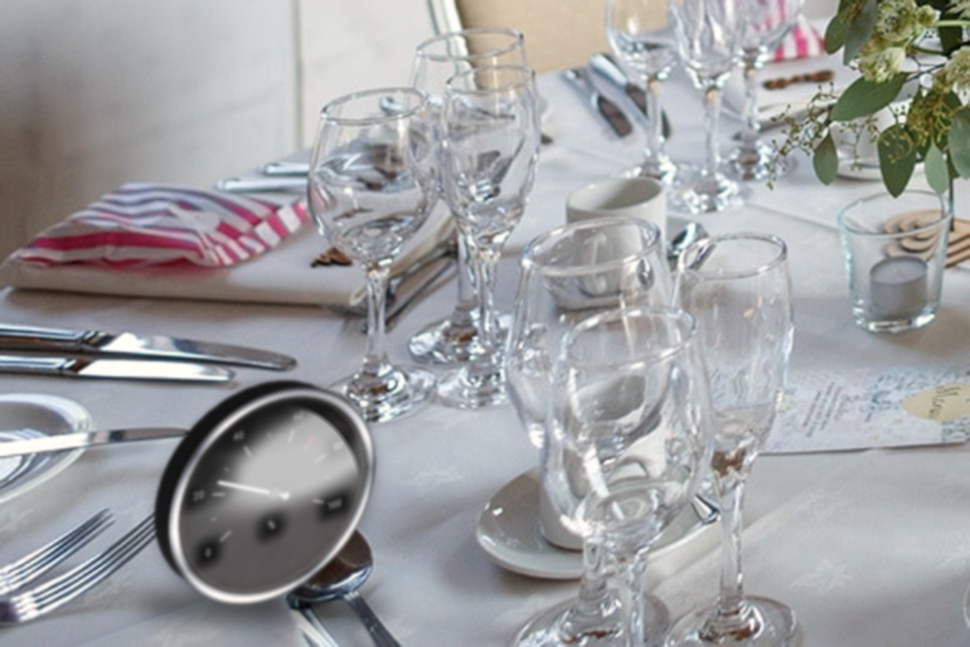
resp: 25,%
